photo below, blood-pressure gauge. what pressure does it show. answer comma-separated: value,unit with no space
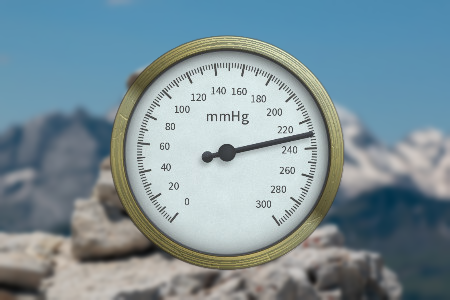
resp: 230,mmHg
